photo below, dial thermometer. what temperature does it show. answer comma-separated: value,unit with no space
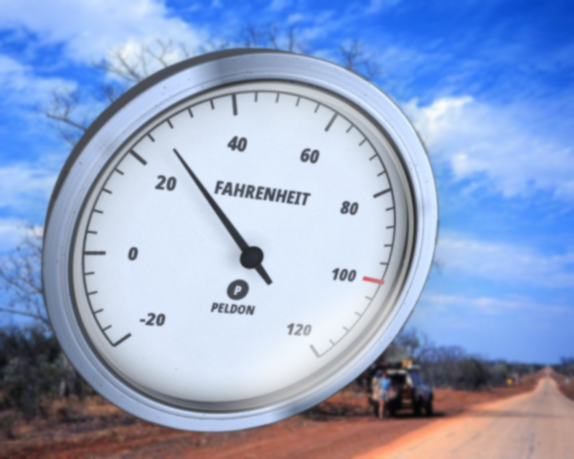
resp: 26,°F
